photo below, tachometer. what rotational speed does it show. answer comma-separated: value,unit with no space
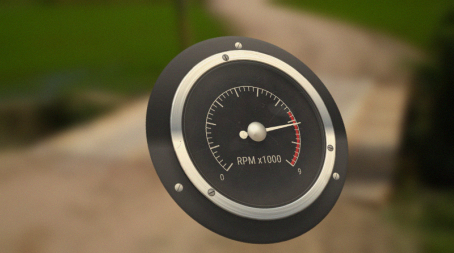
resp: 7200,rpm
